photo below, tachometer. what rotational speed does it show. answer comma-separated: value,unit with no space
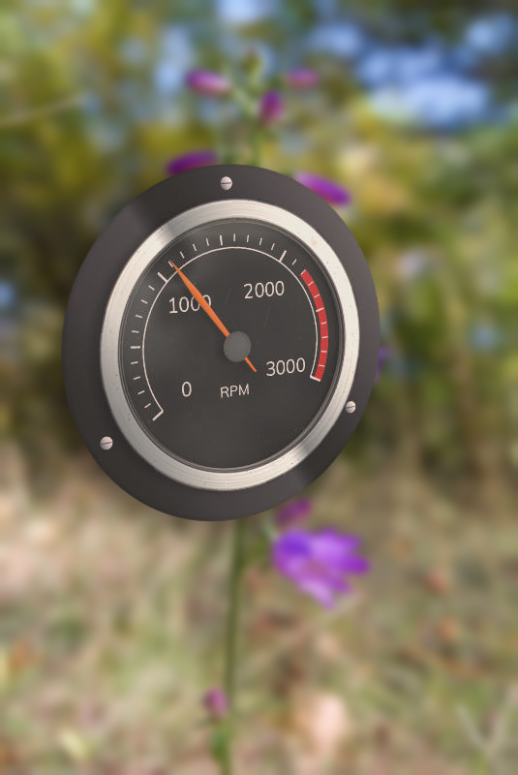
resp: 1100,rpm
